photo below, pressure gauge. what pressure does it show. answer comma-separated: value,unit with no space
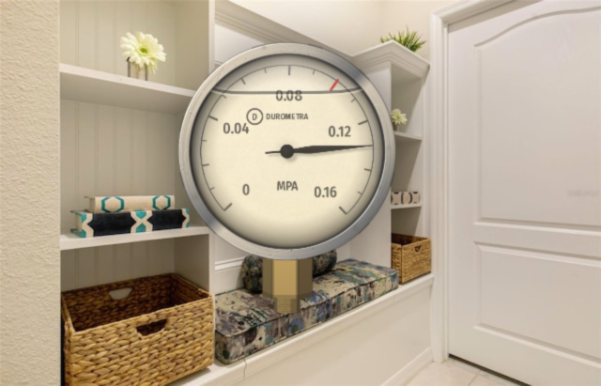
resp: 0.13,MPa
